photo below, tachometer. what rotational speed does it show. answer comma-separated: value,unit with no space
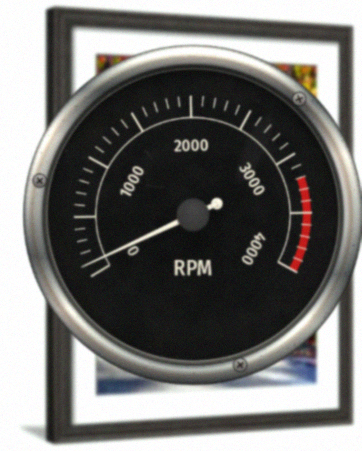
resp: 100,rpm
